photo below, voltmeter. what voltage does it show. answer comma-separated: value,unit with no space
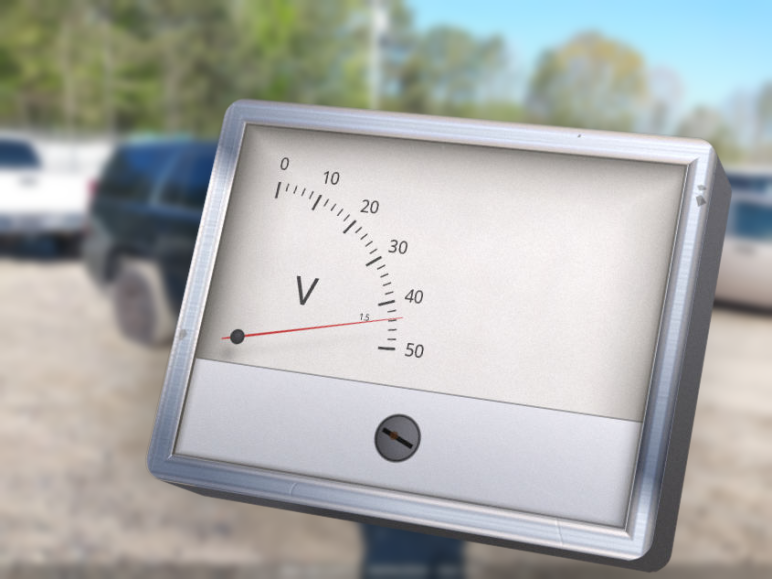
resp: 44,V
